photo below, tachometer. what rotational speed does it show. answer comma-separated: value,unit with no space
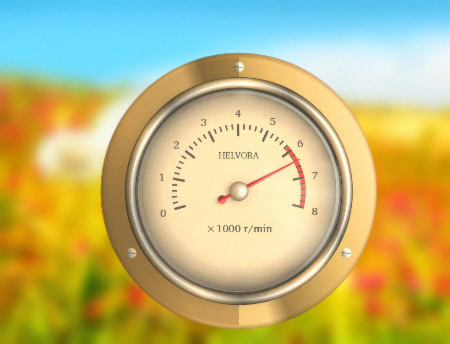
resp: 6400,rpm
